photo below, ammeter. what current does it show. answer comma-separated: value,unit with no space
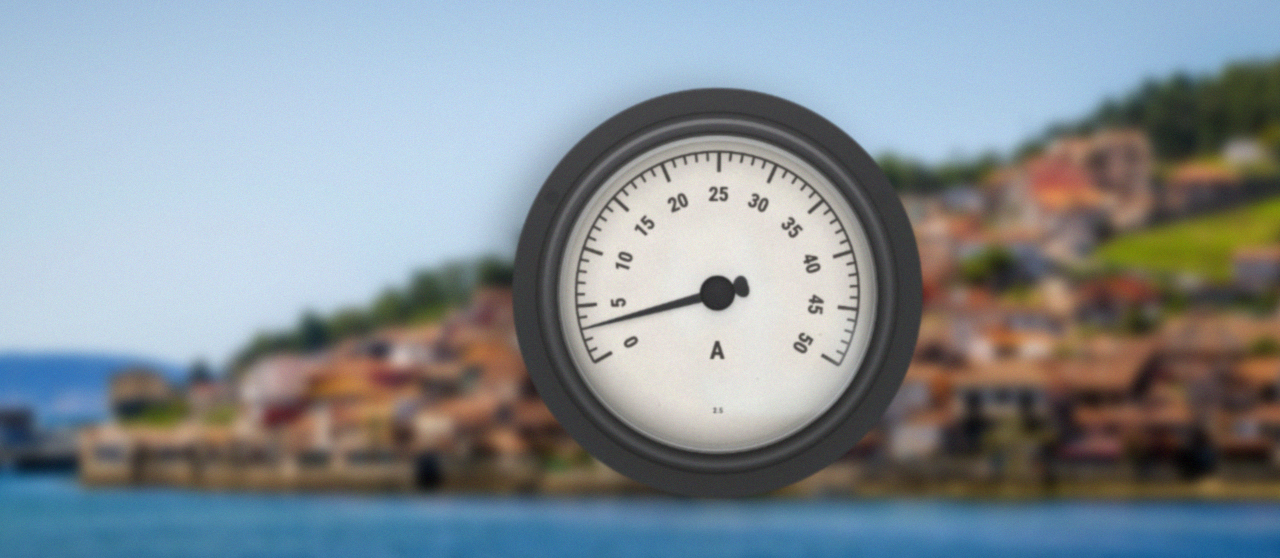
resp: 3,A
